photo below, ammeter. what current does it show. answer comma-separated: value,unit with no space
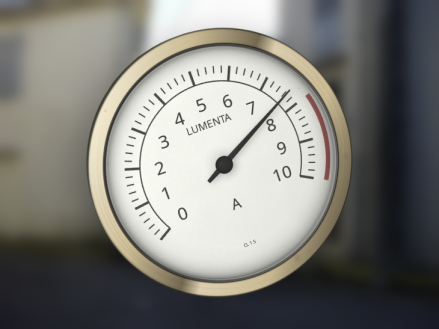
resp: 7.6,A
